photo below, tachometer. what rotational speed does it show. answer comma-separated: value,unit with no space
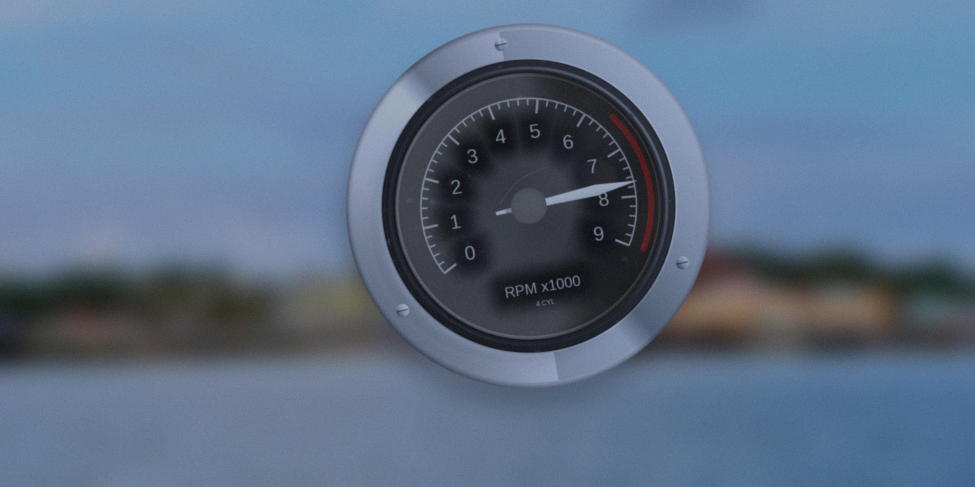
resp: 7700,rpm
